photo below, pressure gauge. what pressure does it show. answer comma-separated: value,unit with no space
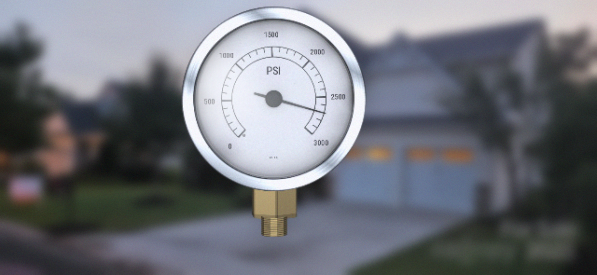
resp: 2700,psi
